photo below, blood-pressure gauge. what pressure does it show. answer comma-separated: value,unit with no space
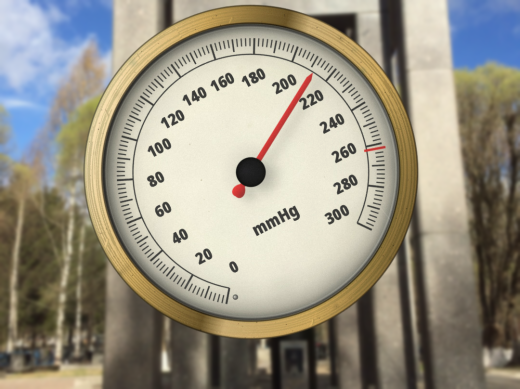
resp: 212,mmHg
